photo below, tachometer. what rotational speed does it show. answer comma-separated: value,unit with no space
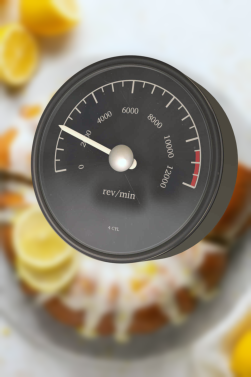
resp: 2000,rpm
